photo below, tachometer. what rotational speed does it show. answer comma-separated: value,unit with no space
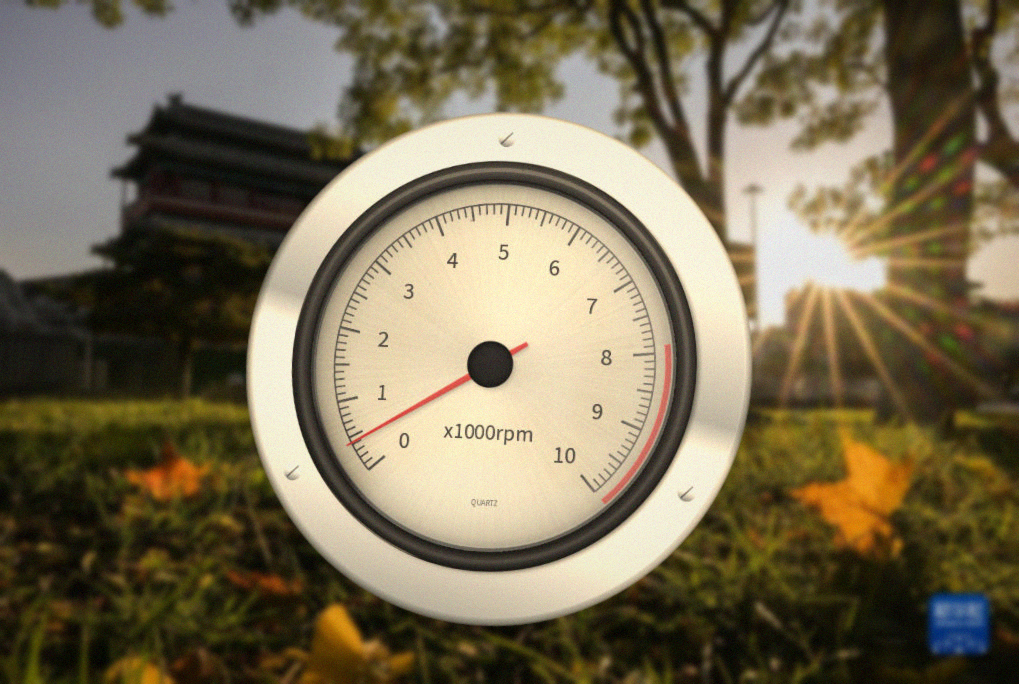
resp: 400,rpm
